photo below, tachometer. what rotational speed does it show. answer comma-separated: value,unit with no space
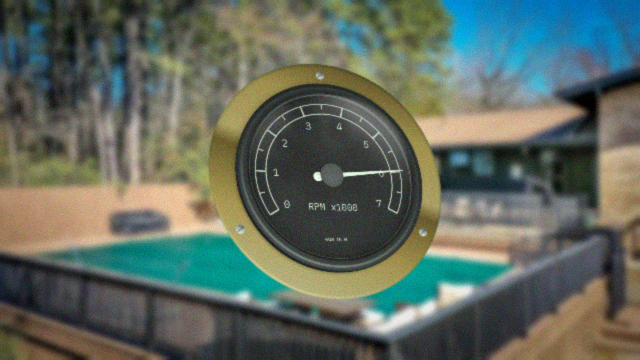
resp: 6000,rpm
